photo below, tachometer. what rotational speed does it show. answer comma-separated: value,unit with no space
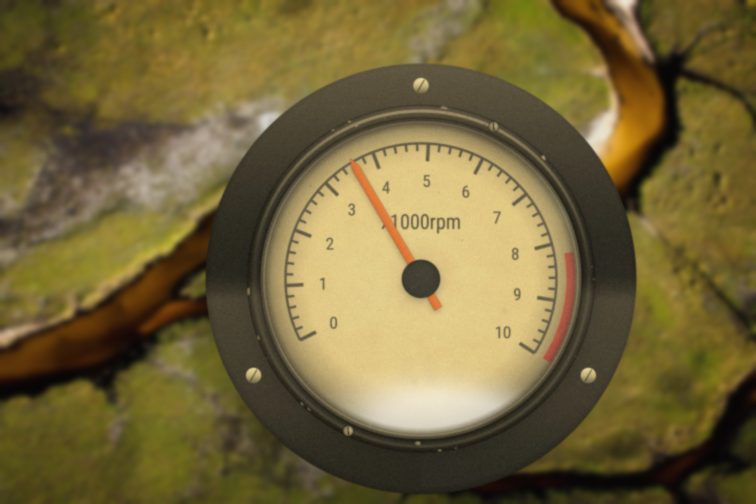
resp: 3600,rpm
